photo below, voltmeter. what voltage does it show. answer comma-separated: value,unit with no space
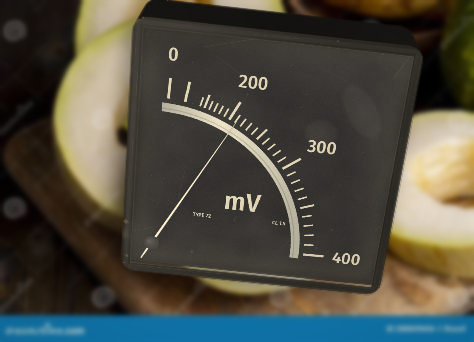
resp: 210,mV
